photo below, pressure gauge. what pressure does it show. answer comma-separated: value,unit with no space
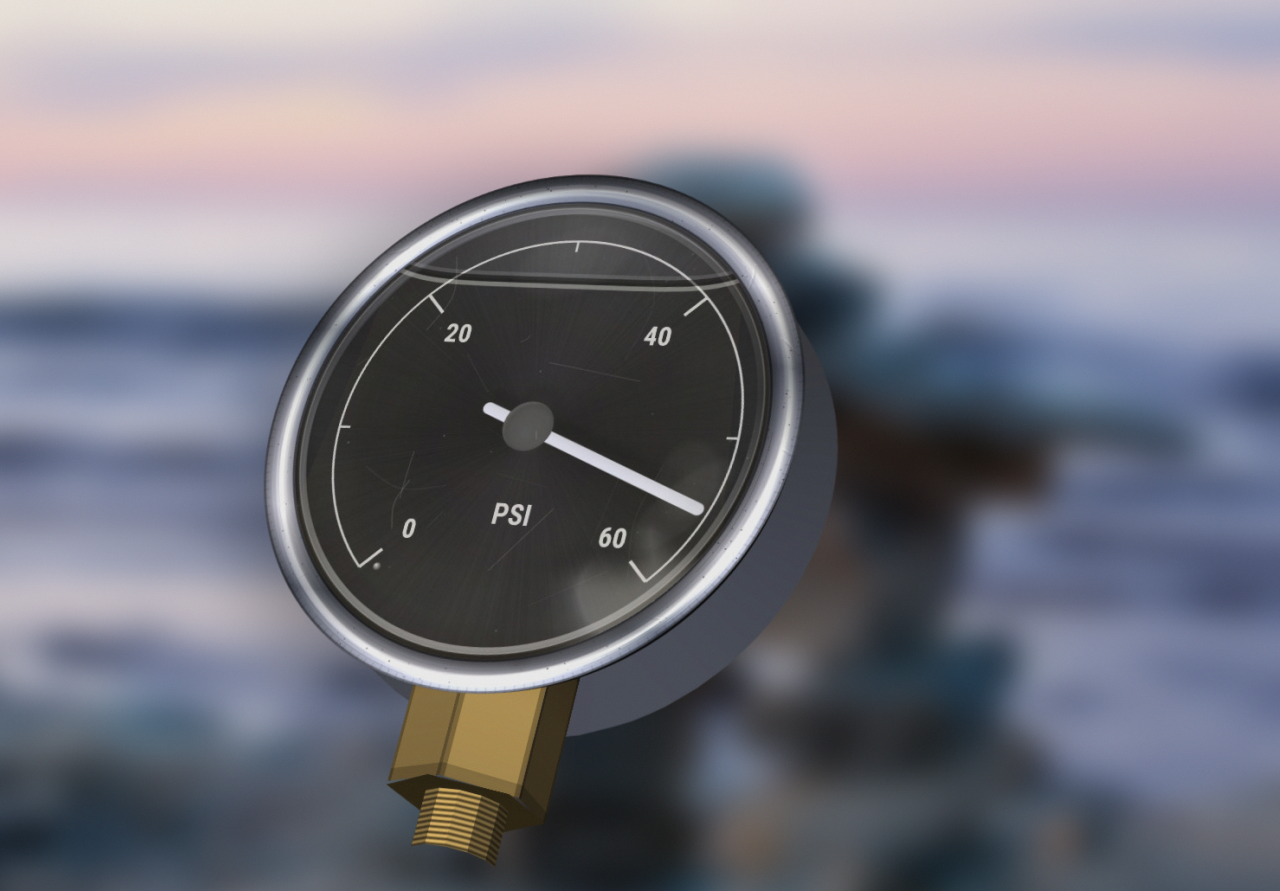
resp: 55,psi
